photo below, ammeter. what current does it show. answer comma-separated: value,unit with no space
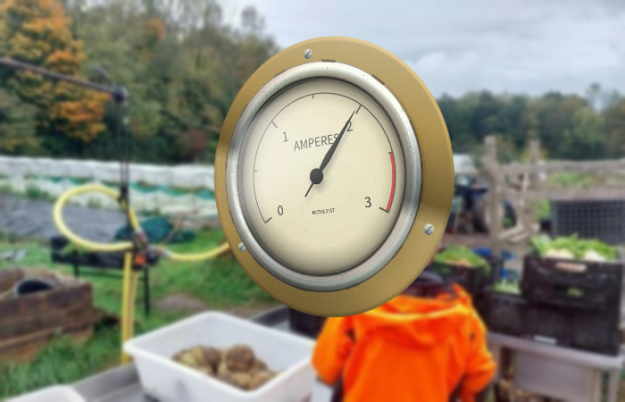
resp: 2,A
